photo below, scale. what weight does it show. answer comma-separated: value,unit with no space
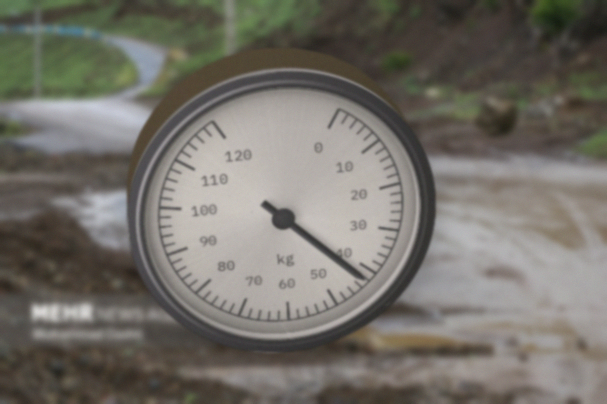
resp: 42,kg
